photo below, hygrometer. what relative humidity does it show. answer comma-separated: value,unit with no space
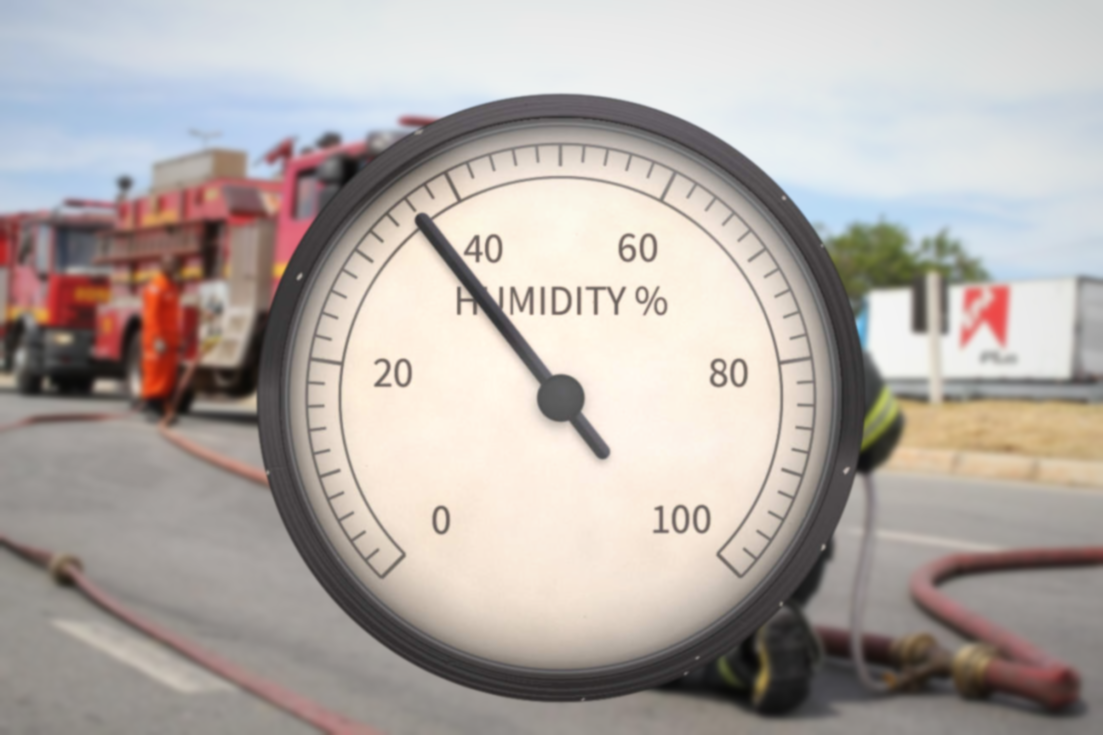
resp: 36,%
